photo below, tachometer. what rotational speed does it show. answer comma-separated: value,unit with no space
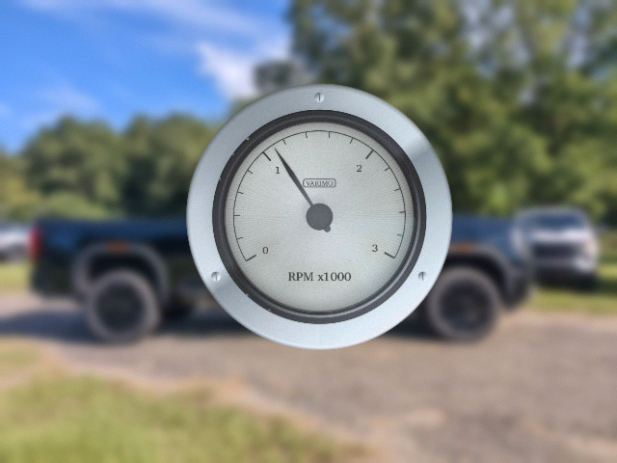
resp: 1100,rpm
